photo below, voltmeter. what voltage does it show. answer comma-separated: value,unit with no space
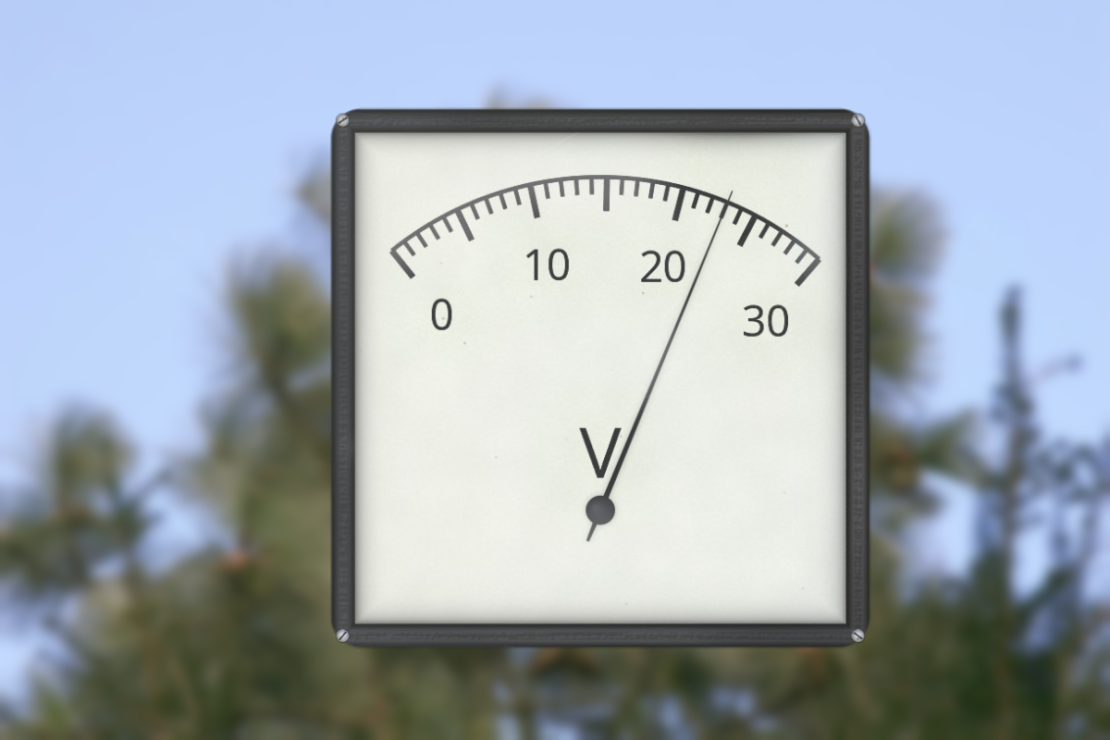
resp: 23,V
